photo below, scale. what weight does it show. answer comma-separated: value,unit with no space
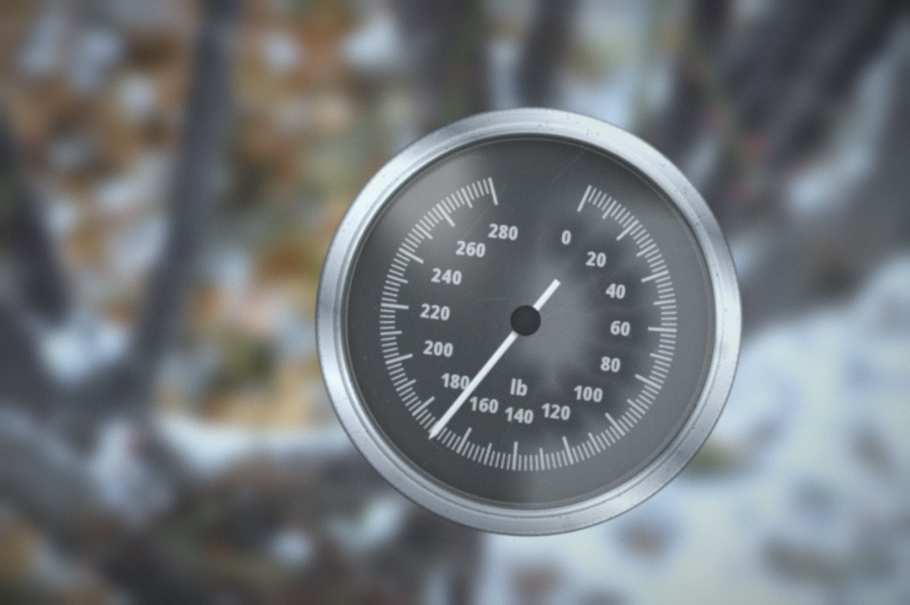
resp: 170,lb
